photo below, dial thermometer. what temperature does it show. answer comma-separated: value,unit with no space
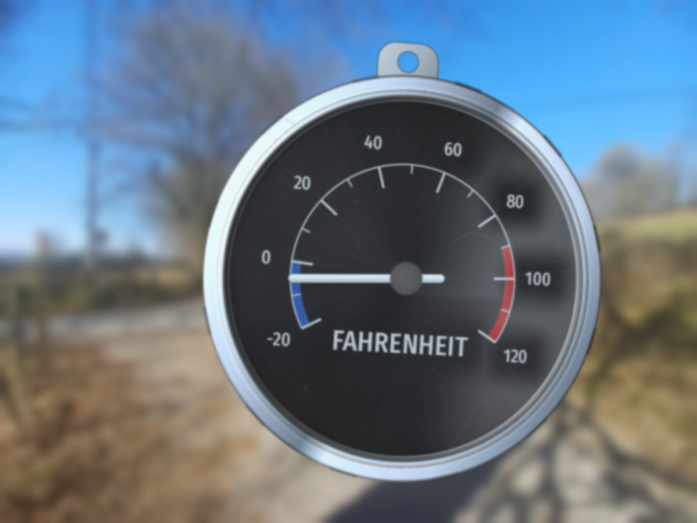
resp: -5,°F
